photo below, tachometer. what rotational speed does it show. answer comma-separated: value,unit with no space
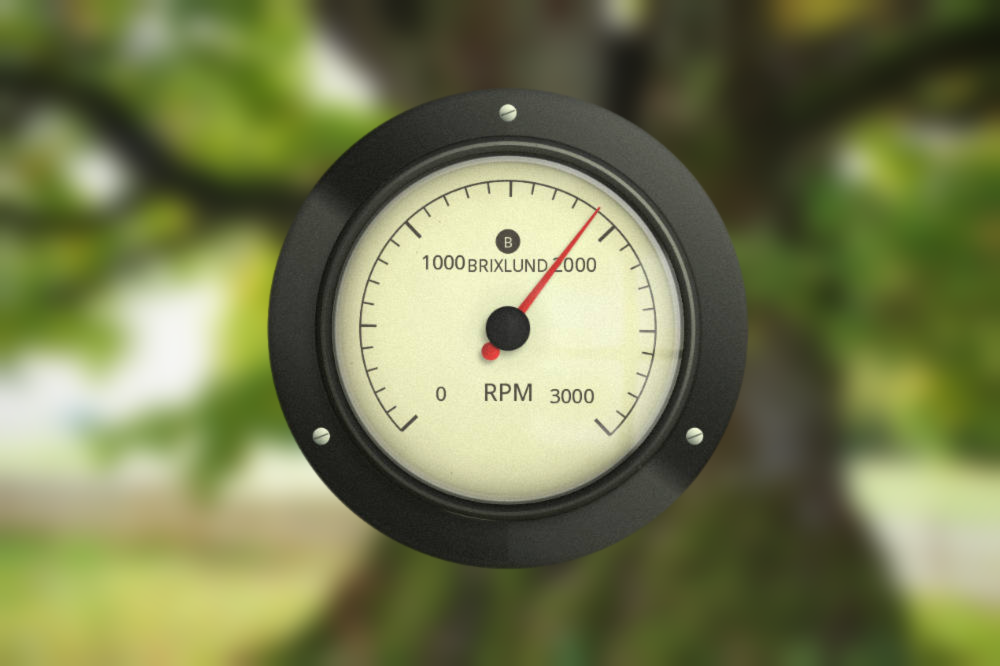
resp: 1900,rpm
